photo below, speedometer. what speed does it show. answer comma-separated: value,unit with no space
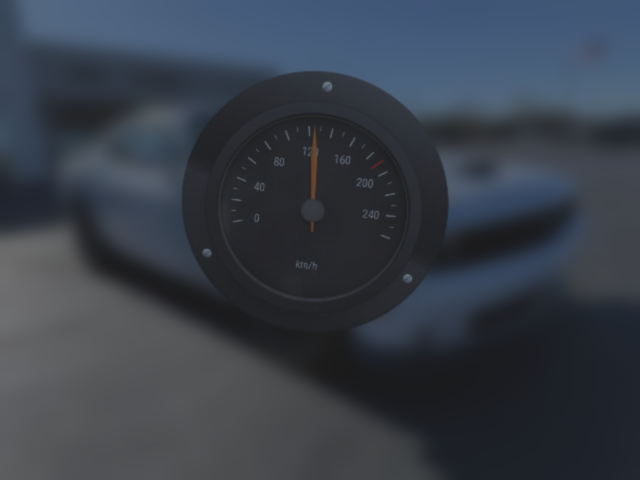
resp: 125,km/h
